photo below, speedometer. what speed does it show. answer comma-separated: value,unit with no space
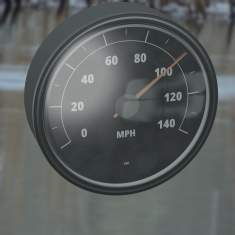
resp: 100,mph
